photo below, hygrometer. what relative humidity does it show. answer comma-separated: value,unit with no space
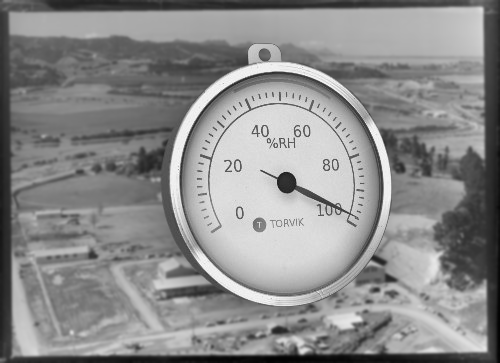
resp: 98,%
